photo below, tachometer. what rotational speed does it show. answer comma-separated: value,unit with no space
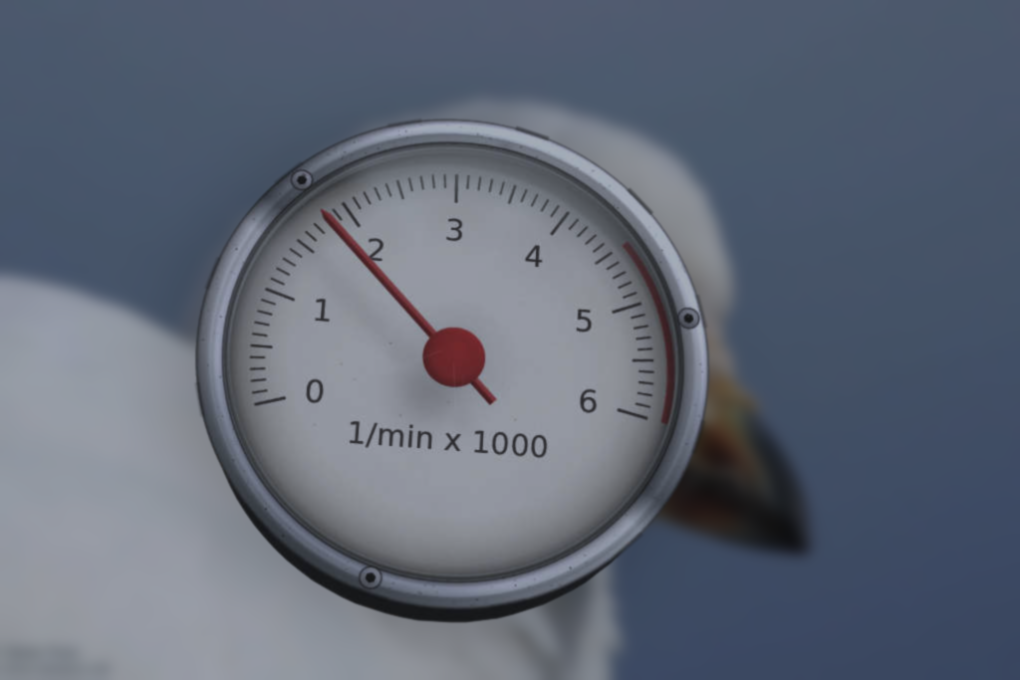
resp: 1800,rpm
